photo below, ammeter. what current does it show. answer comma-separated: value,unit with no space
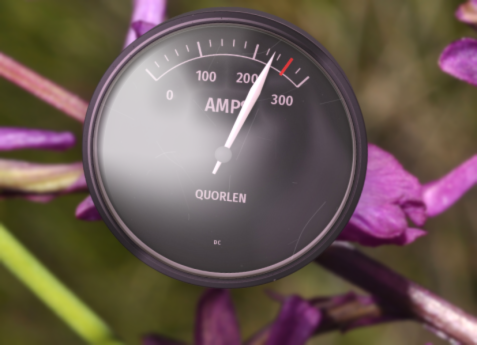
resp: 230,A
